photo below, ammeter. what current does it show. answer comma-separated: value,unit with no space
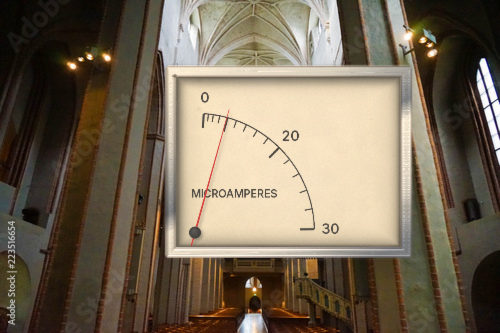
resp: 10,µA
